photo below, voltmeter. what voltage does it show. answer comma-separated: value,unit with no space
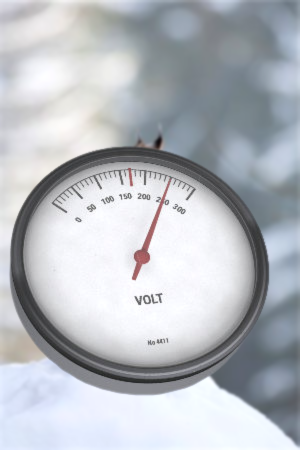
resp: 250,V
